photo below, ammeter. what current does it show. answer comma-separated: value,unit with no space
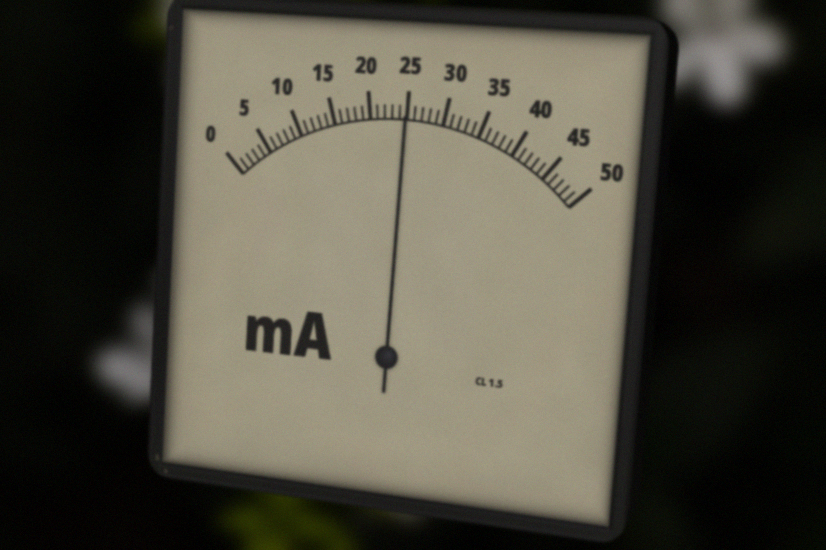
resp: 25,mA
